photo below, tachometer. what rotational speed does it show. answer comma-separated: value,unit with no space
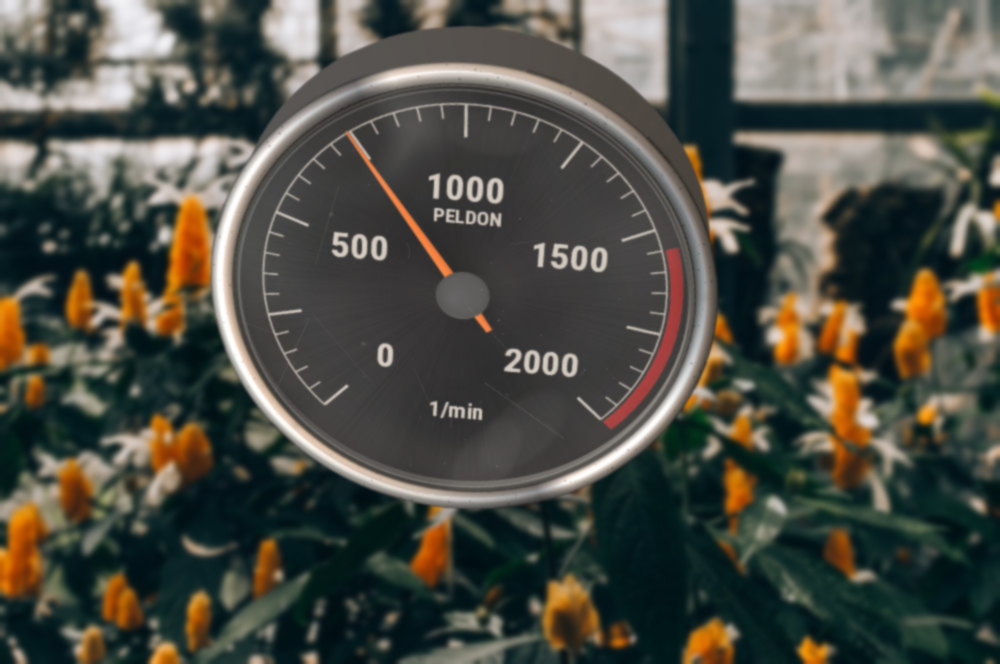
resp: 750,rpm
